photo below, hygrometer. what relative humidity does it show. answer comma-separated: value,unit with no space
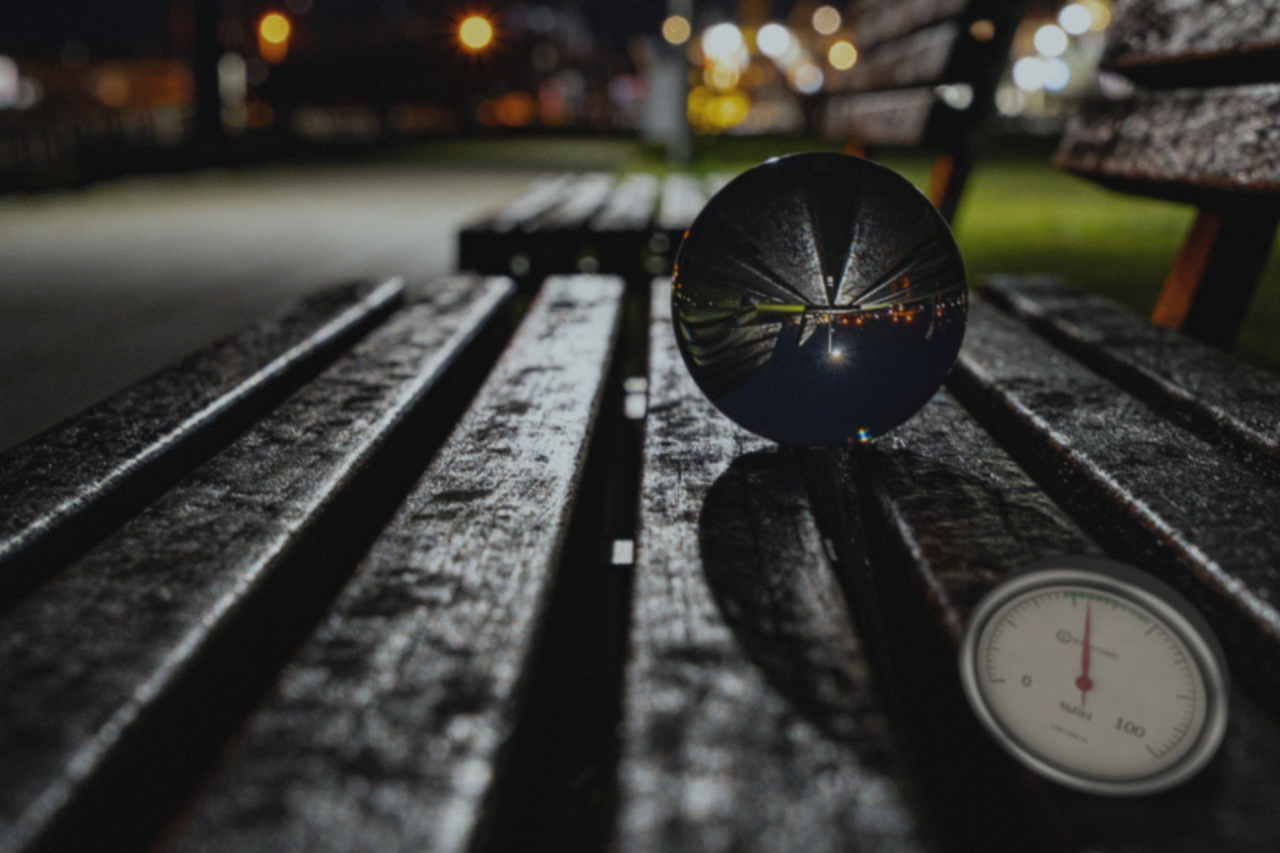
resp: 44,%
